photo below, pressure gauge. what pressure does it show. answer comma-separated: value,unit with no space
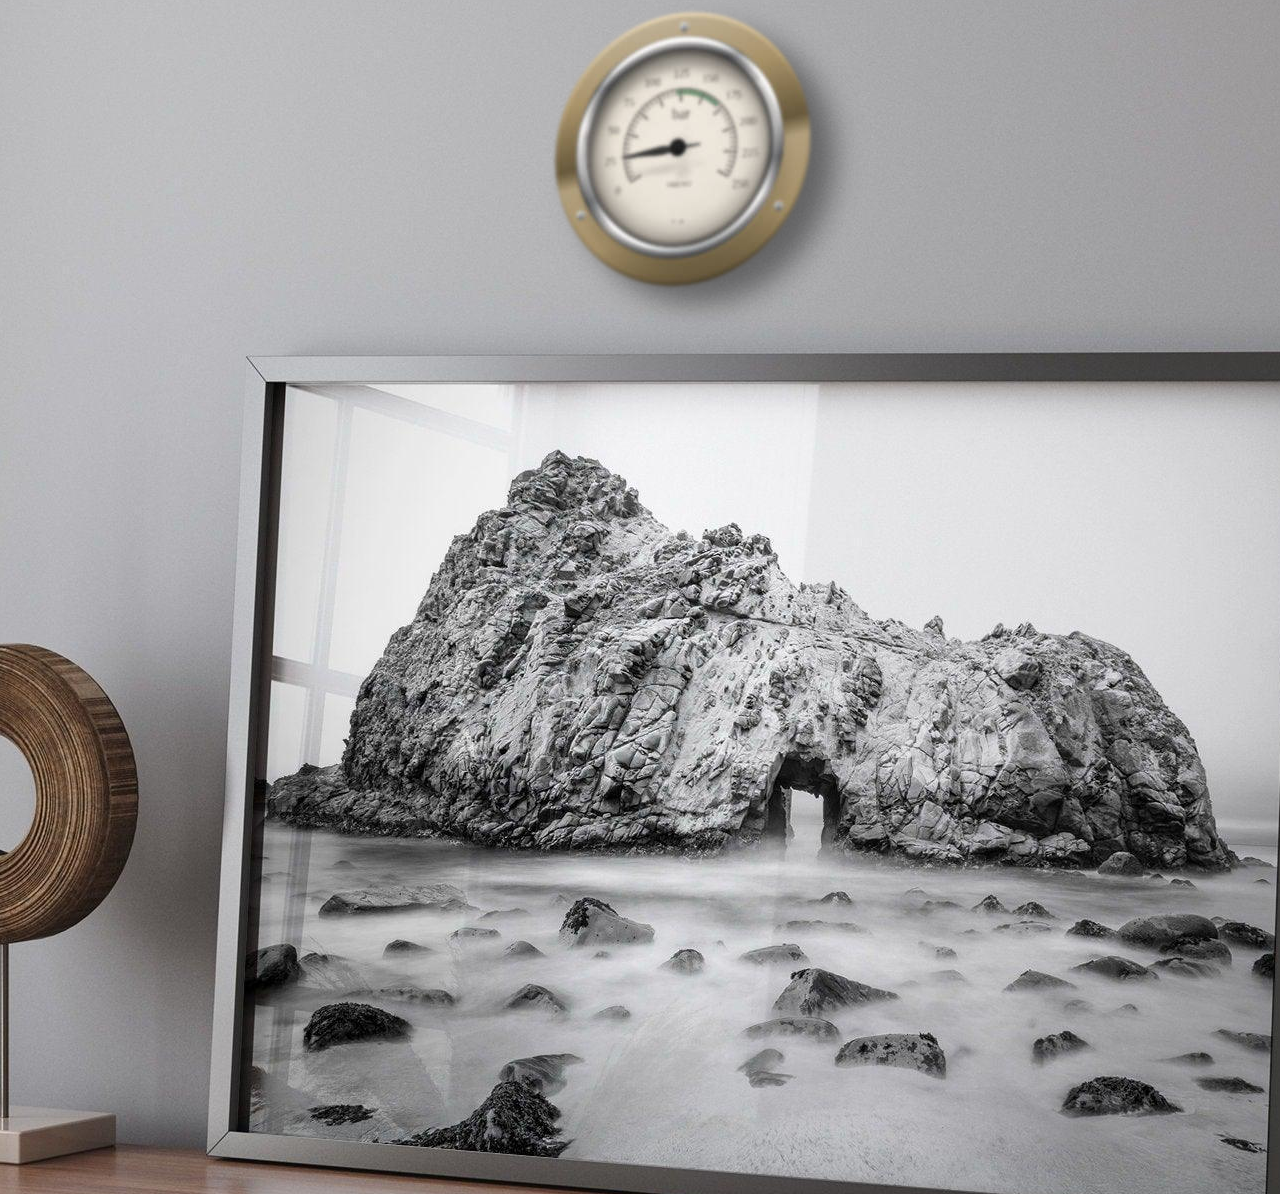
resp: 25,bar
